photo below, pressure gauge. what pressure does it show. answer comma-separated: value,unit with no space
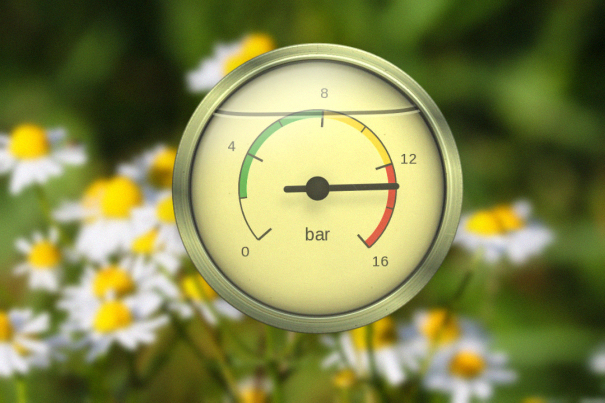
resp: 13,bar
